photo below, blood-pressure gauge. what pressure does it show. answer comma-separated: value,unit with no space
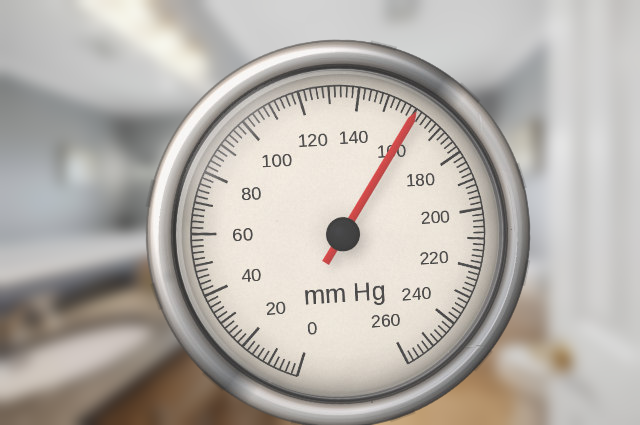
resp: 160,mmHg
